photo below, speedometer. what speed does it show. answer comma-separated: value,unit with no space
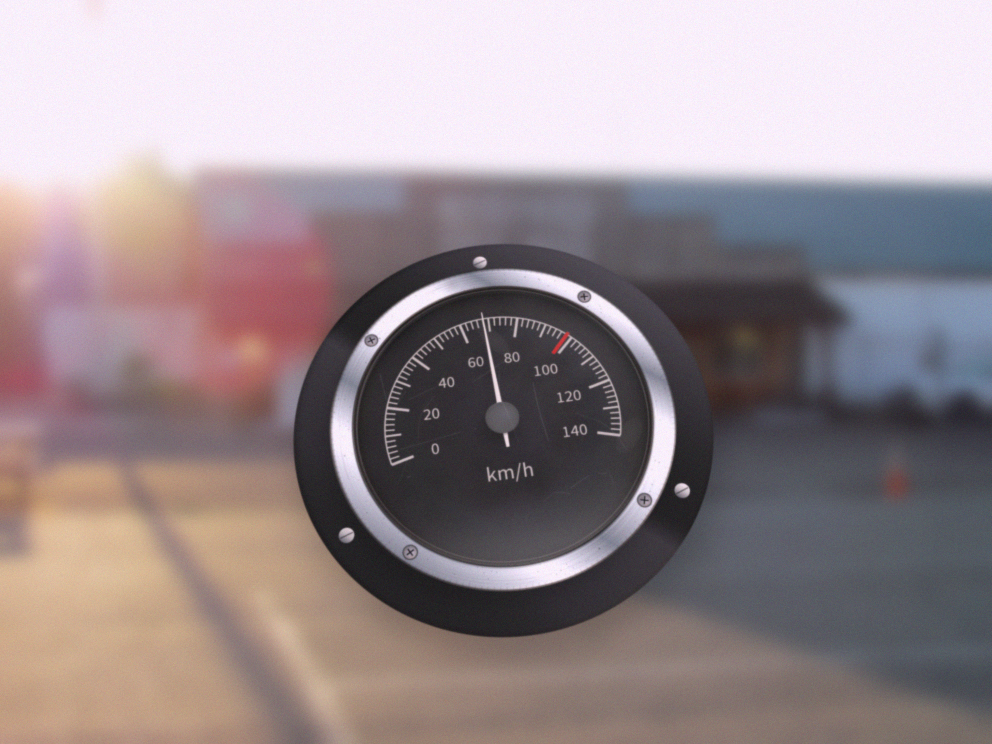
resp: 68,km/h
